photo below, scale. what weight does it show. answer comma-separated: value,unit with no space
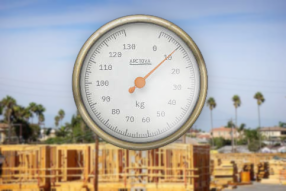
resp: 10,kg
